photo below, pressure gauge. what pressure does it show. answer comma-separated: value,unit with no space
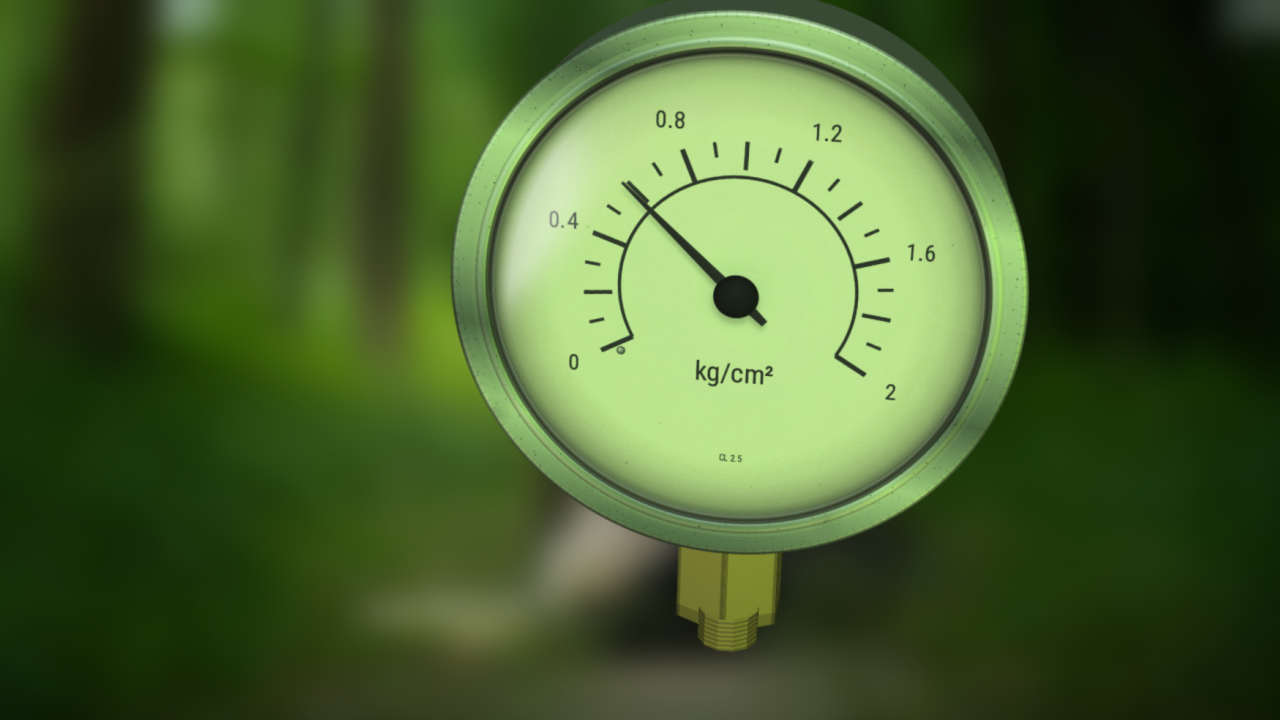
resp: 0.6,kg/cm²
